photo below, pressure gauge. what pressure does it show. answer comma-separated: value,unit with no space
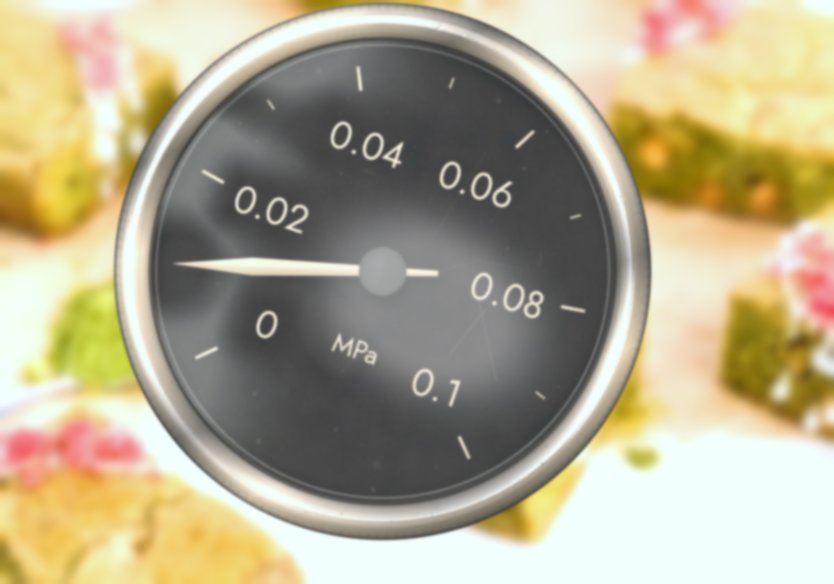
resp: 0.01,MPa
